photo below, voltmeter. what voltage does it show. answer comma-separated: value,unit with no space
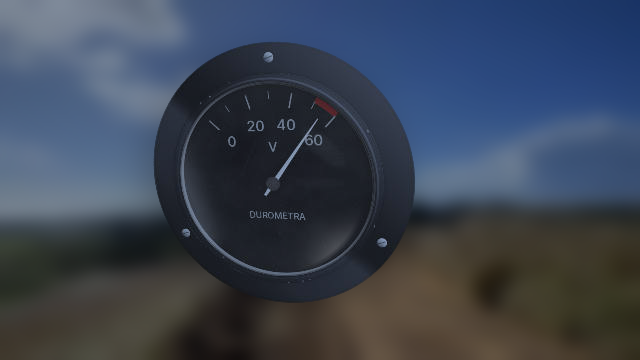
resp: 55,V
